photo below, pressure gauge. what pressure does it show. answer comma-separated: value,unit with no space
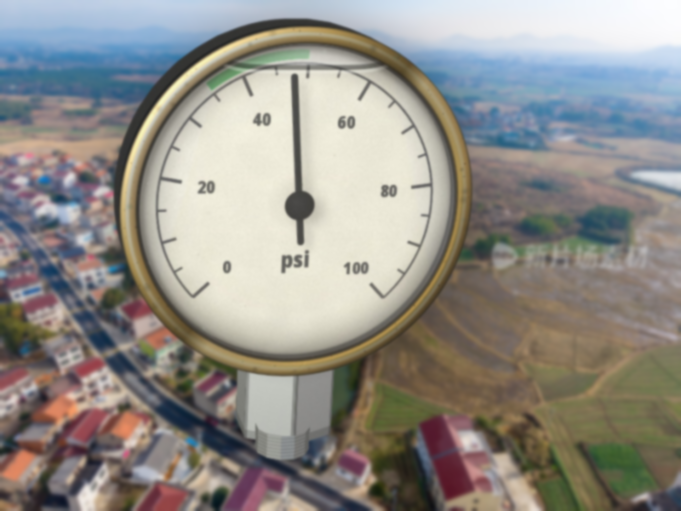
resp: 47.5,psi
